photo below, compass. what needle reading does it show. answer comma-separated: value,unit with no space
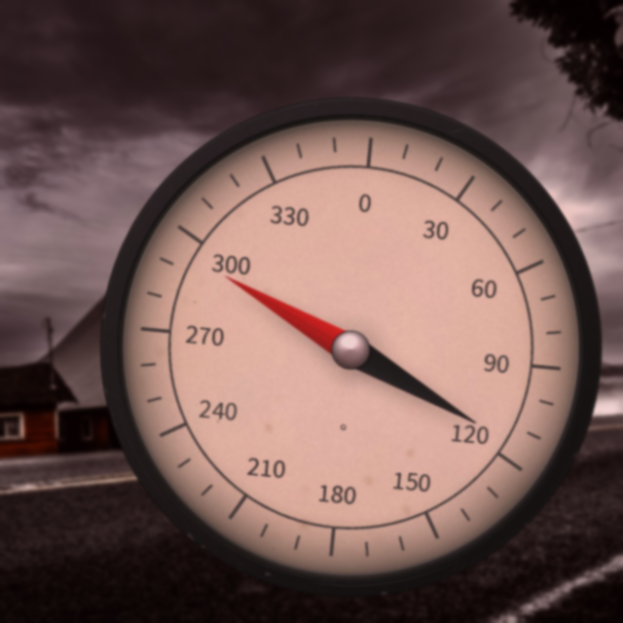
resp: 295,°
